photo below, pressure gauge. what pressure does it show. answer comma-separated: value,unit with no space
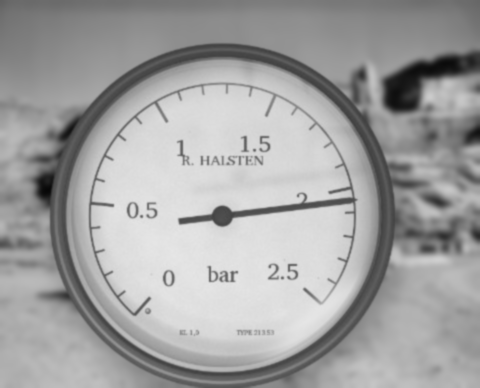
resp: 2.05,bar
